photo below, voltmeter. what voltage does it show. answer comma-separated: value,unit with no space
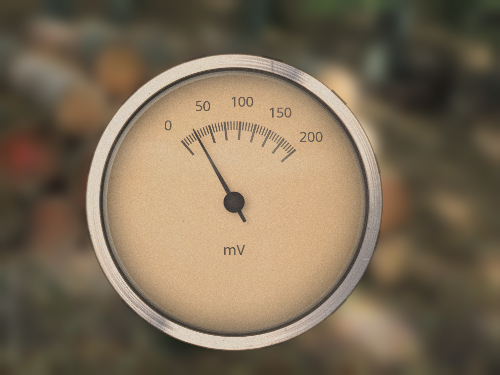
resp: 25,mV
